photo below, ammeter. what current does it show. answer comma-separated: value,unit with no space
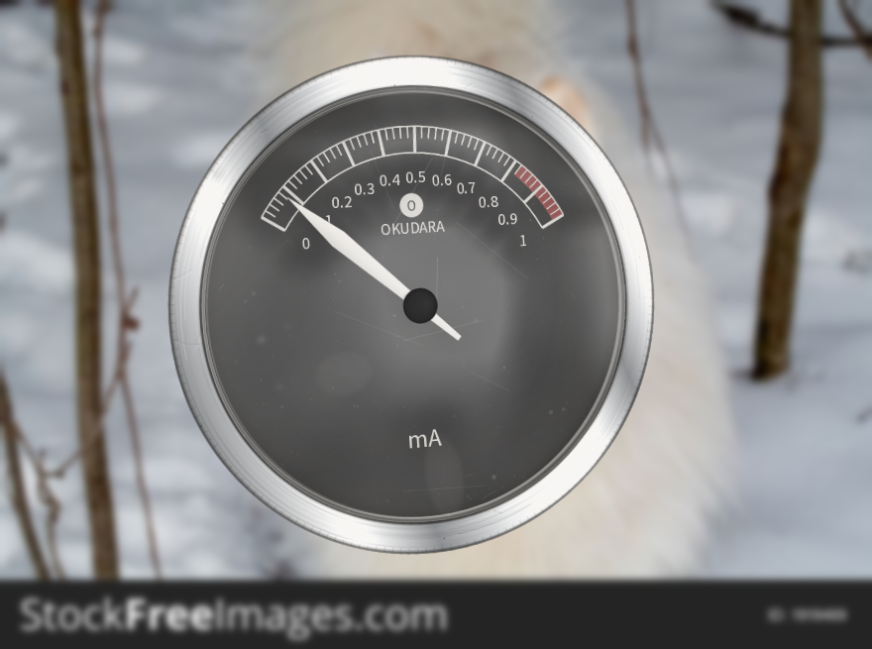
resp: 0.08,mA
